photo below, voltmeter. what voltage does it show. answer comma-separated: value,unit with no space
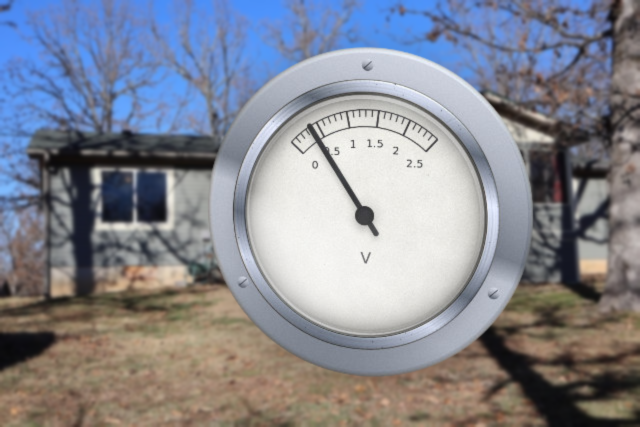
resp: 0.4,V
